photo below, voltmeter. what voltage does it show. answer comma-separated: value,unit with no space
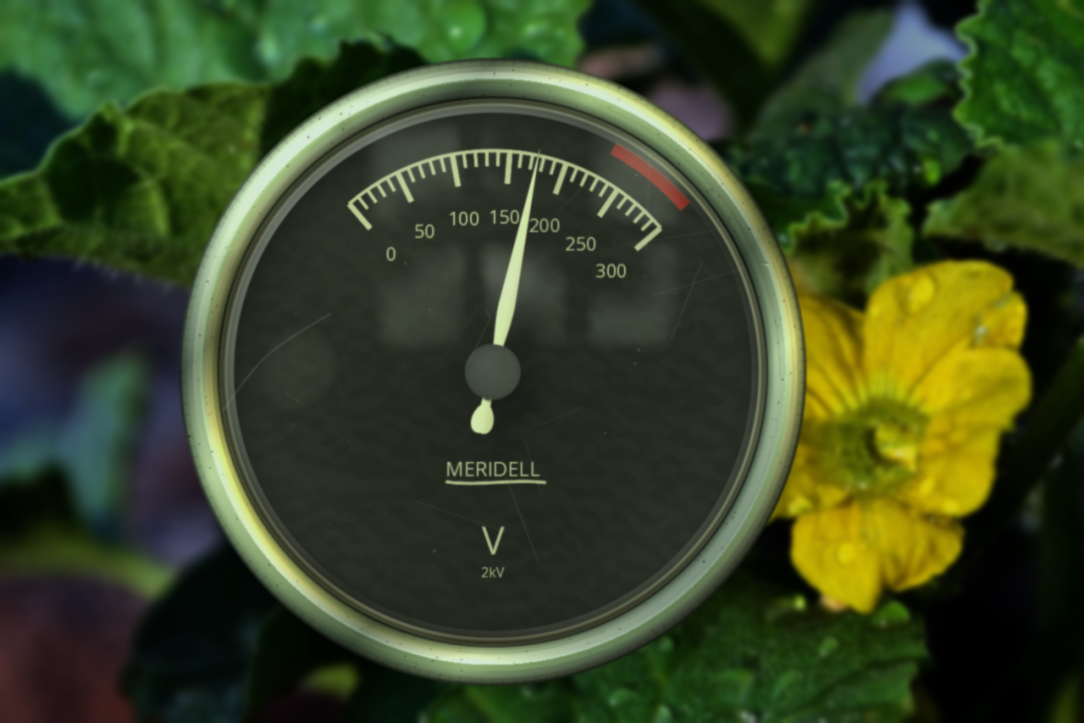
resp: 175,V
